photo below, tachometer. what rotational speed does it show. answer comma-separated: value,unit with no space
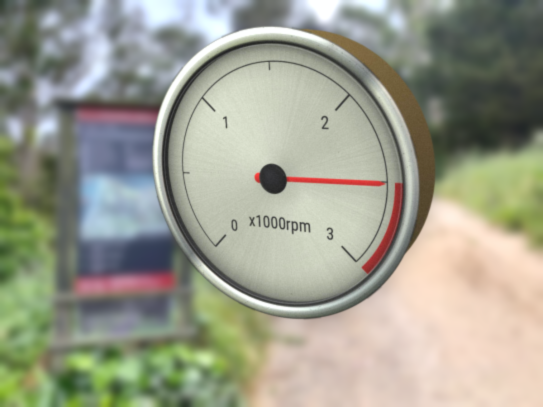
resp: 2500,rpm
